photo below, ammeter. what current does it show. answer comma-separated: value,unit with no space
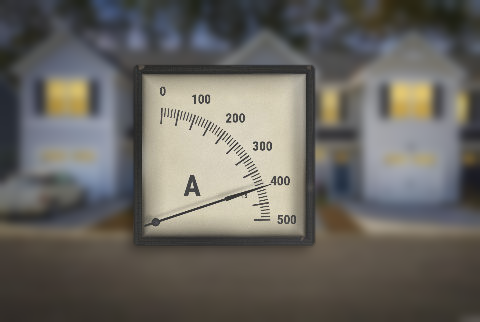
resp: 400,A
